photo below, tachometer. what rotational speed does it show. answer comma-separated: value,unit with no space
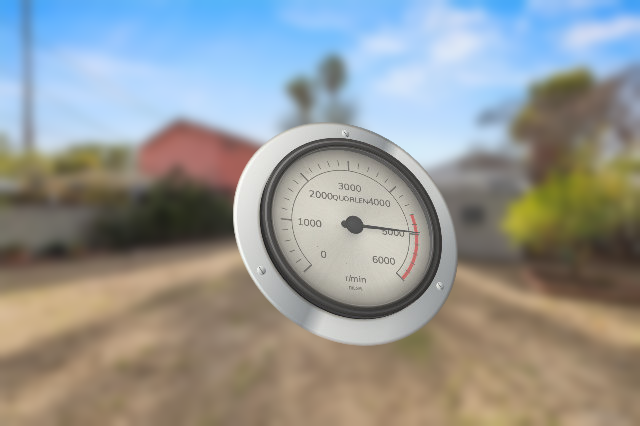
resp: 5000,rpm
